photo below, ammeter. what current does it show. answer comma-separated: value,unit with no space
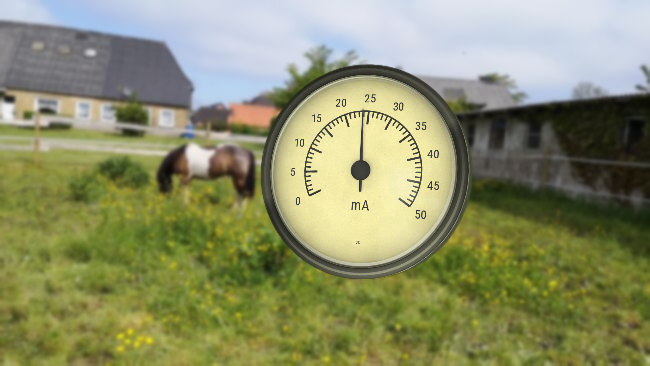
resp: 24,mA
